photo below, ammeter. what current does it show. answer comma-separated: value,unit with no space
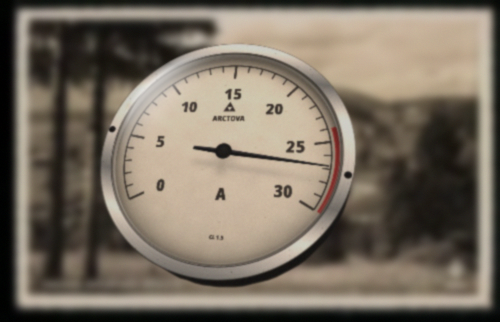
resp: 27,A
